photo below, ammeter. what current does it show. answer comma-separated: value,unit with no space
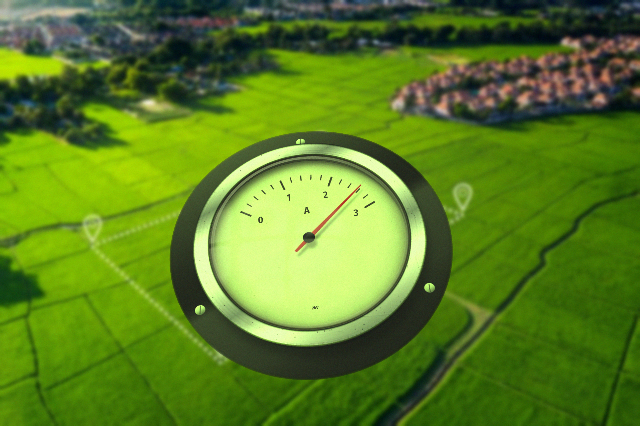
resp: 2.6,A
